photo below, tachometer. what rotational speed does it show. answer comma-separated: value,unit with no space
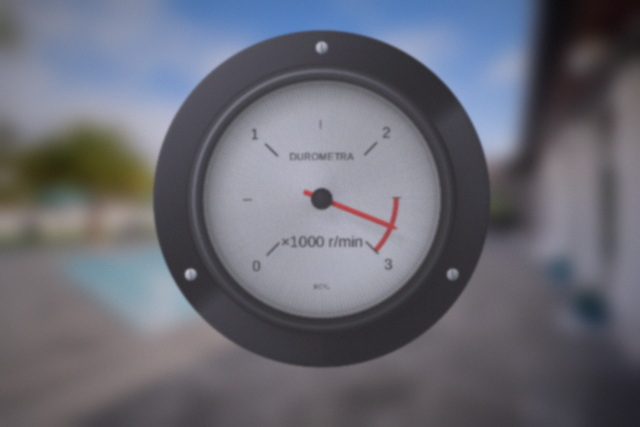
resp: 2750,rpm
